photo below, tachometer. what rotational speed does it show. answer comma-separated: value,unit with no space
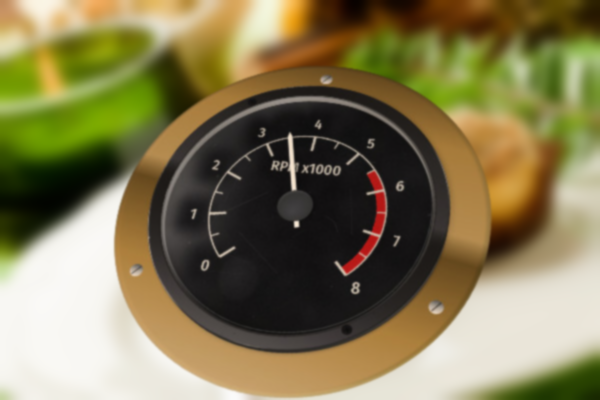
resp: 3500,rpm
